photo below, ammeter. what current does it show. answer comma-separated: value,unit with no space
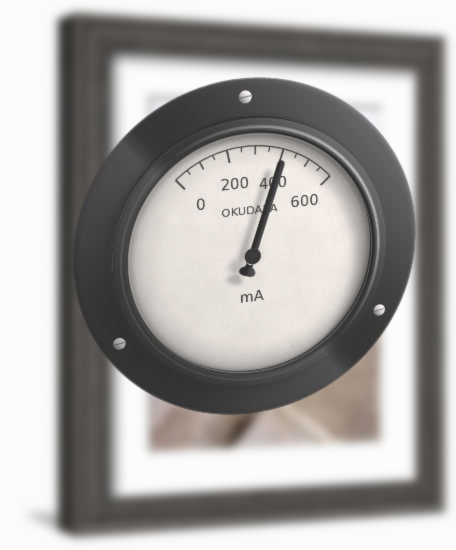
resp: 400,mA
